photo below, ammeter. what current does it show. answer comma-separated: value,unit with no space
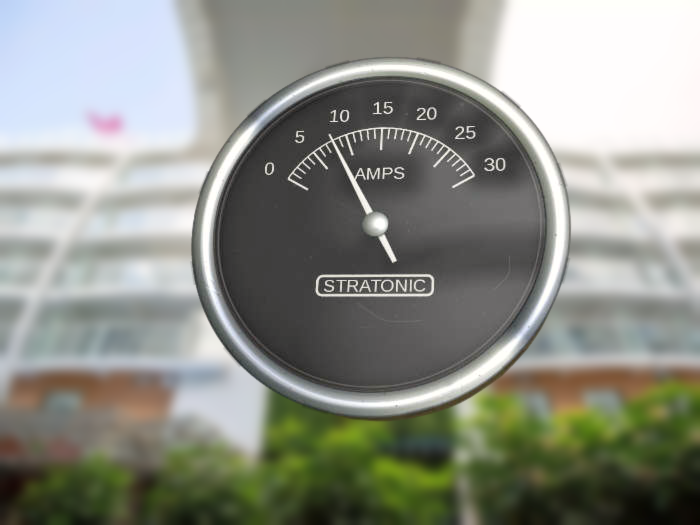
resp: 8,A
